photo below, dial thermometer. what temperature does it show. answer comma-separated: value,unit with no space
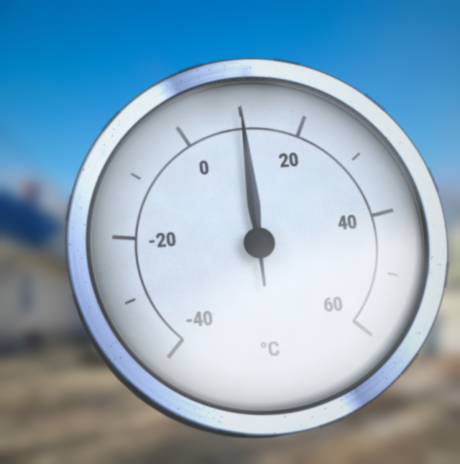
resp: 10,°C
